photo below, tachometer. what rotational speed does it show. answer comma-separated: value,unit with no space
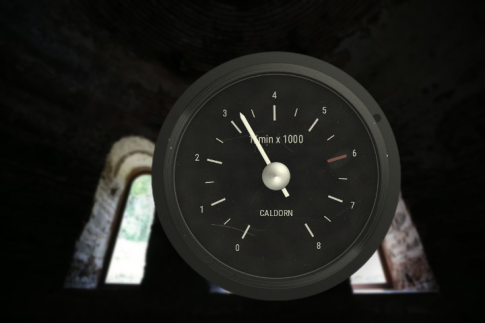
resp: 3250,rpm
